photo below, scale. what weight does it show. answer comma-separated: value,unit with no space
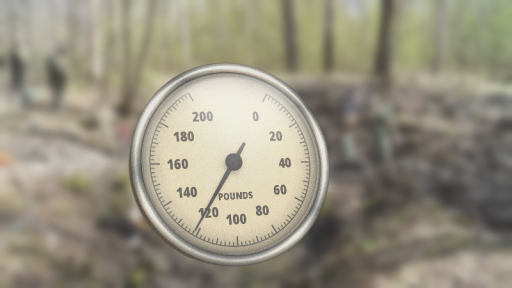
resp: 122,lb
